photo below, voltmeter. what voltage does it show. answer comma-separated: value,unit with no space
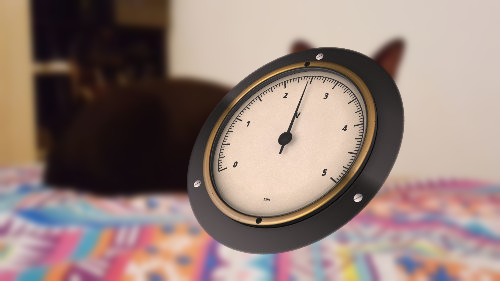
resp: 2.5,V
